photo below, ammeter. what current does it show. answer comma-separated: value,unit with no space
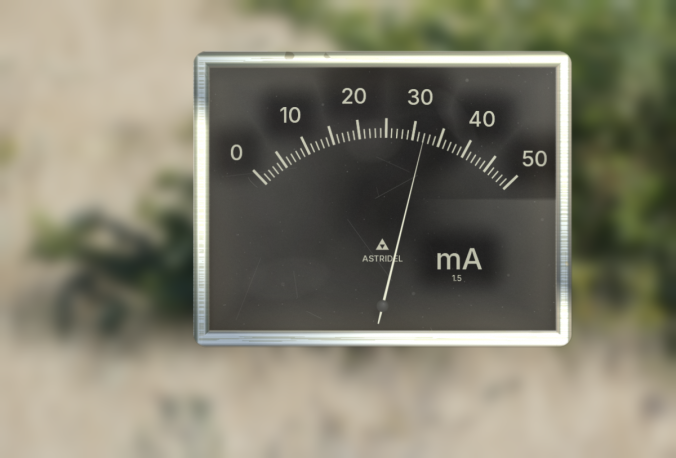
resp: 32,mA
